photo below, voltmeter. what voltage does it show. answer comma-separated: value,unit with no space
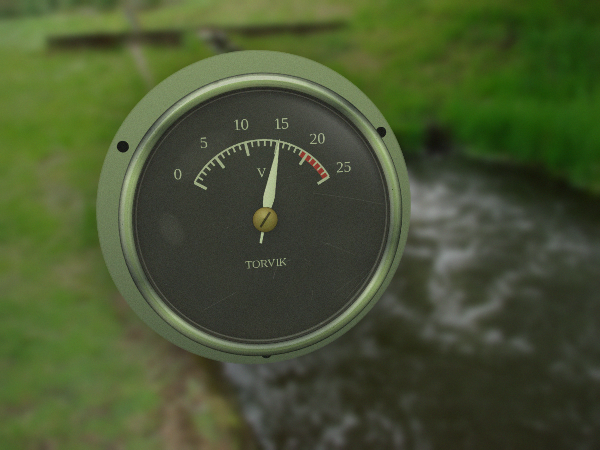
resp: 15,V
